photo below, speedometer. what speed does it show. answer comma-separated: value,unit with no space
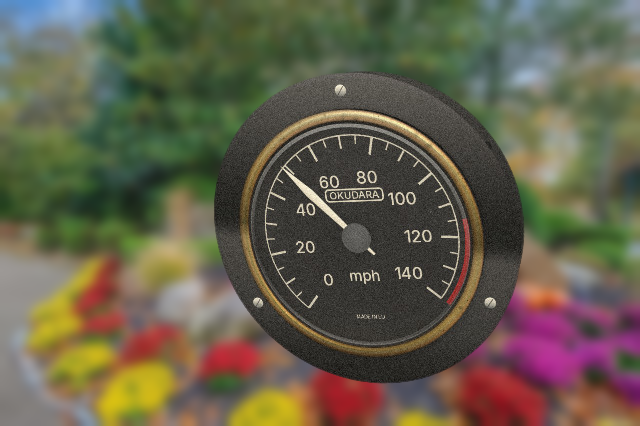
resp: 50,mph
